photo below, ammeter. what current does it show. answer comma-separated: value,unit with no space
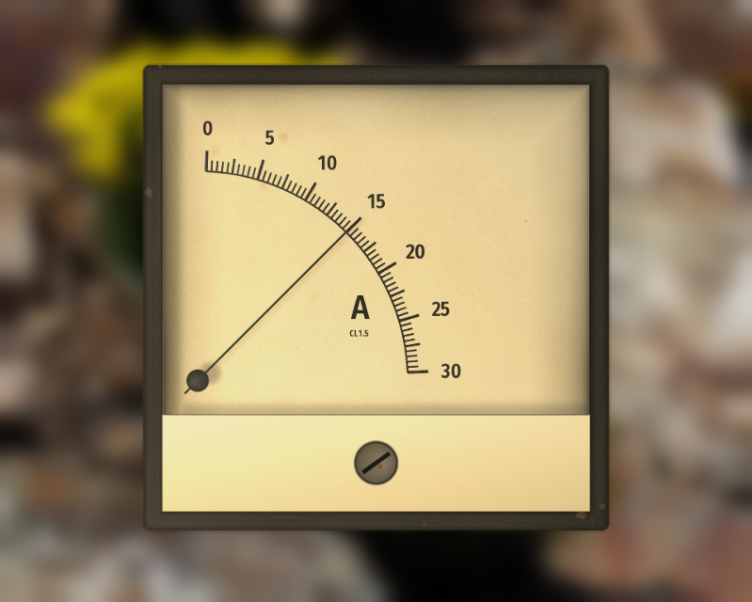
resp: 15,A
